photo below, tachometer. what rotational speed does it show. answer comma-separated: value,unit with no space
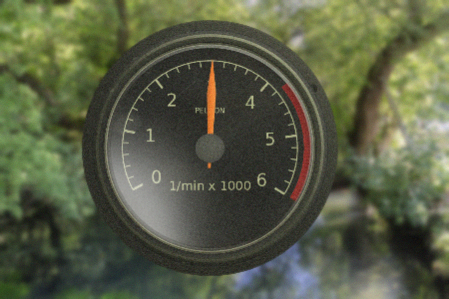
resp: 3000,rpm
